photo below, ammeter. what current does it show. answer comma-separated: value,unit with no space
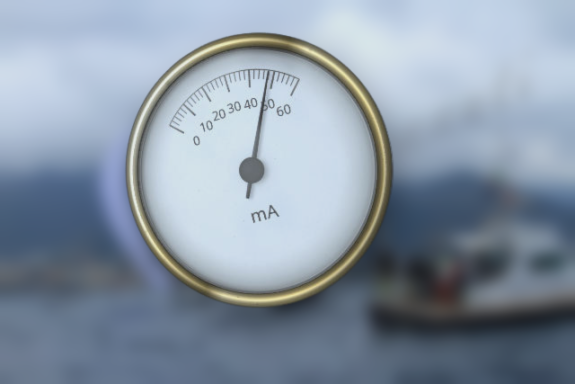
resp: 48,mA
